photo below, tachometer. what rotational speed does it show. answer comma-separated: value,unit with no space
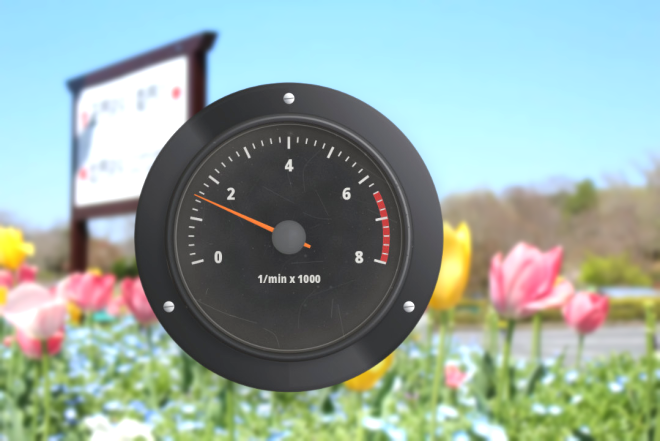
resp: 1500,rpm
